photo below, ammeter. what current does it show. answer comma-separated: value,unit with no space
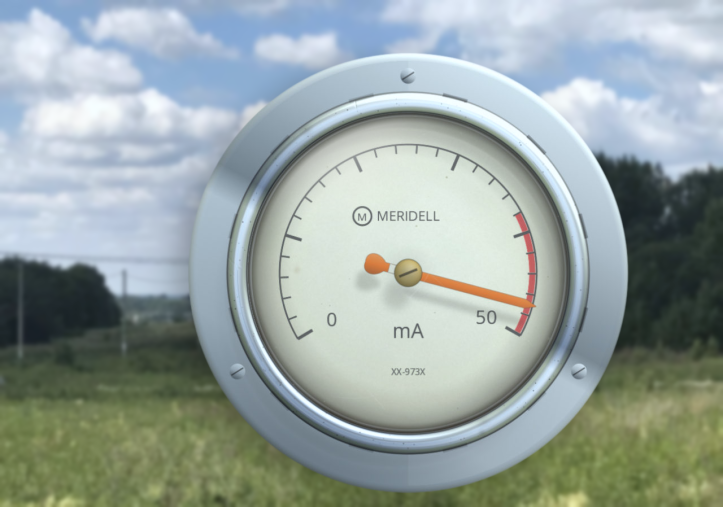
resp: 47,mA
